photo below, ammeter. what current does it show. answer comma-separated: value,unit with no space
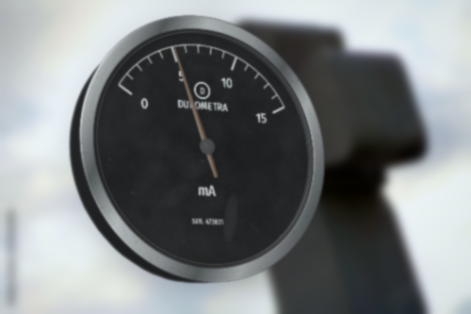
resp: 5,mA
